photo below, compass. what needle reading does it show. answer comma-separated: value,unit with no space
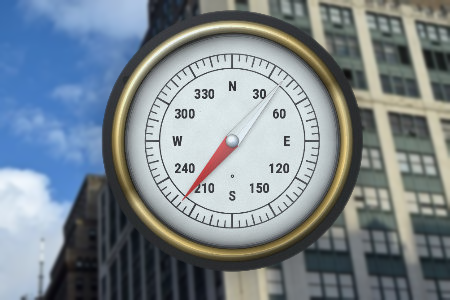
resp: 220,°
